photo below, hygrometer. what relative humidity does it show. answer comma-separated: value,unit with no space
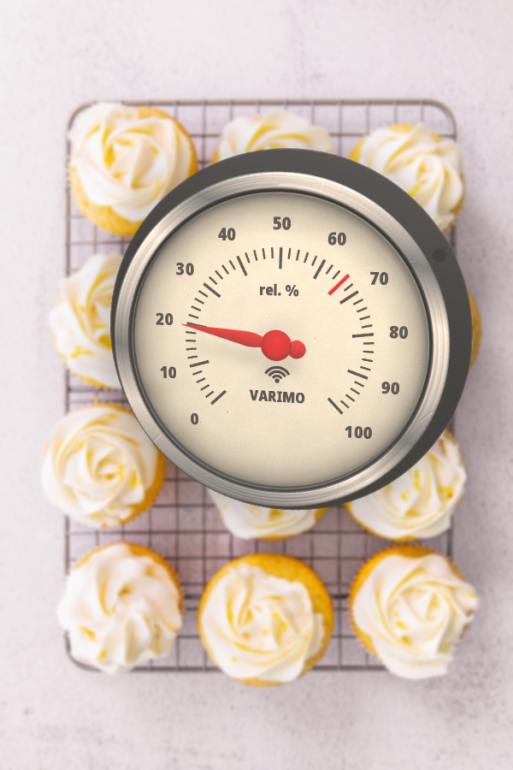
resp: 20,%
